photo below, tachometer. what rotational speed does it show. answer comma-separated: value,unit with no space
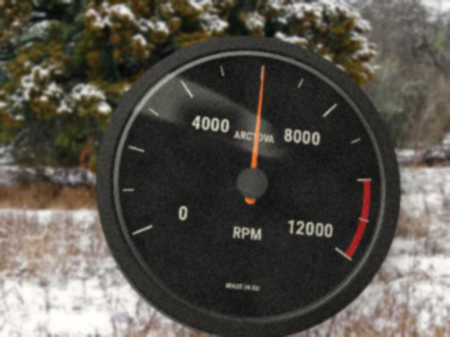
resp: 6000,rpm
